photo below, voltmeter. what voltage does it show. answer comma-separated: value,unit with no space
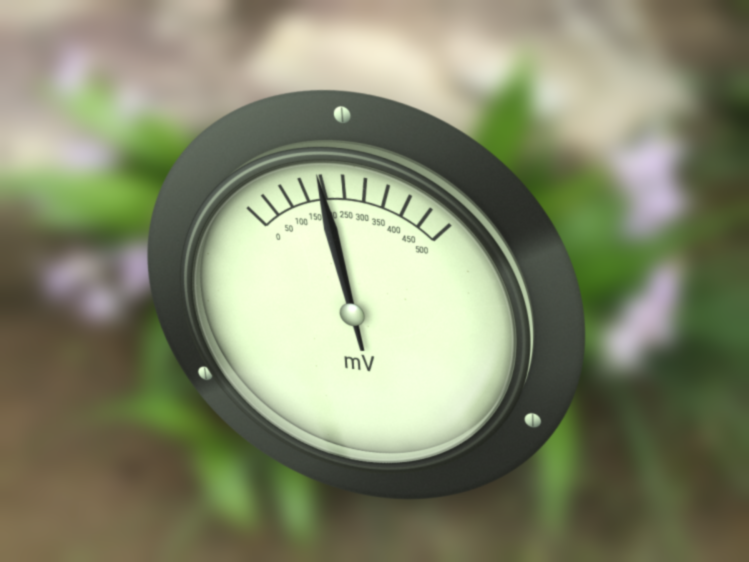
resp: 200,mV
